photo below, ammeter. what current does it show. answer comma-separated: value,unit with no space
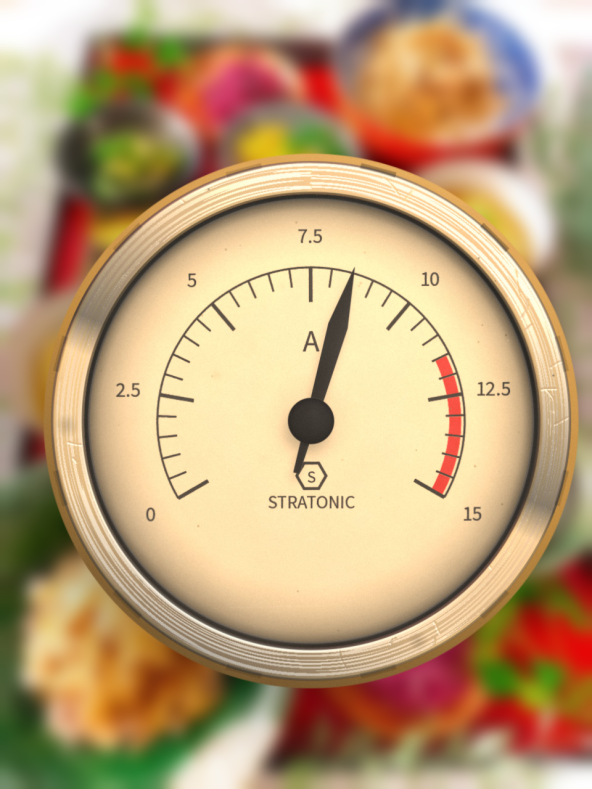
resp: 8.5,A
